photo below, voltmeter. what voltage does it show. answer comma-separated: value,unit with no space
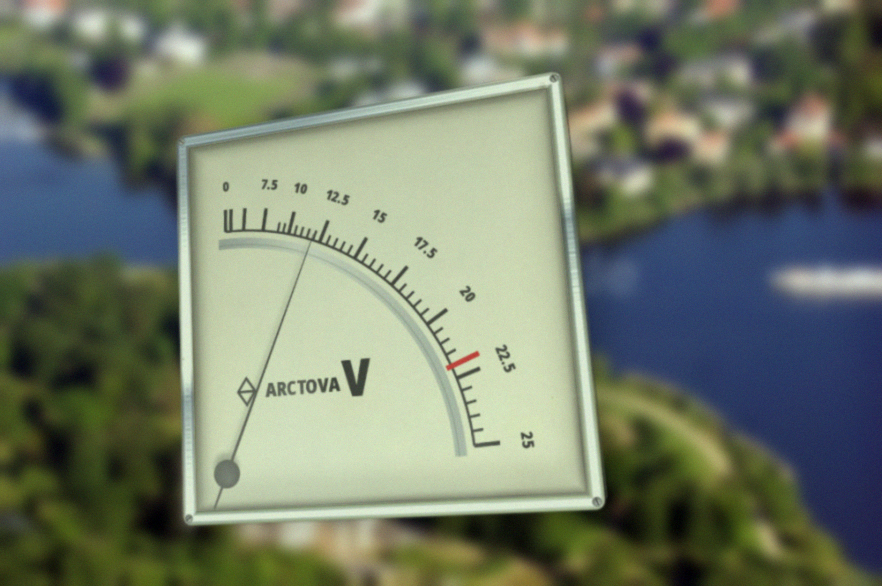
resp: 12,V
